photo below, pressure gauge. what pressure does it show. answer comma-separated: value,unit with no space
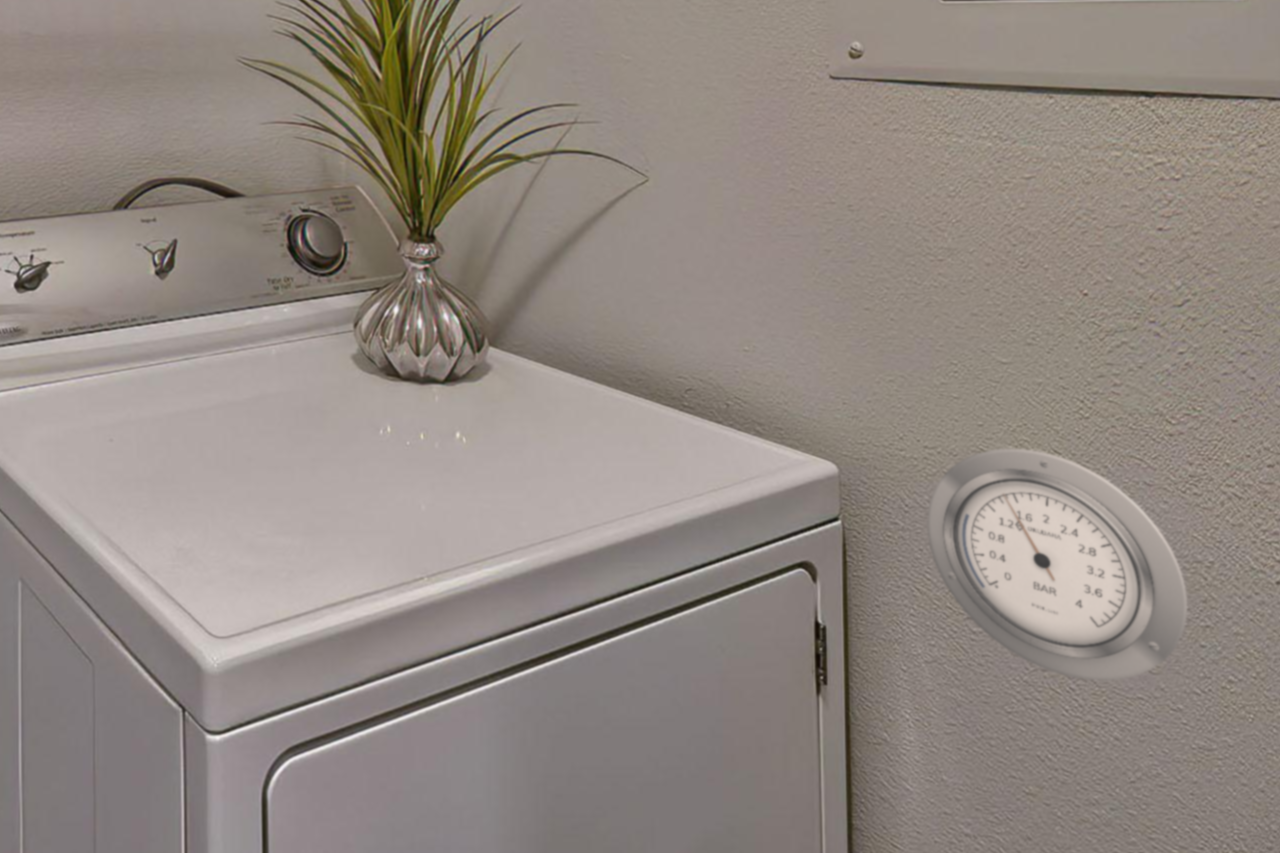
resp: 1.5,bar
